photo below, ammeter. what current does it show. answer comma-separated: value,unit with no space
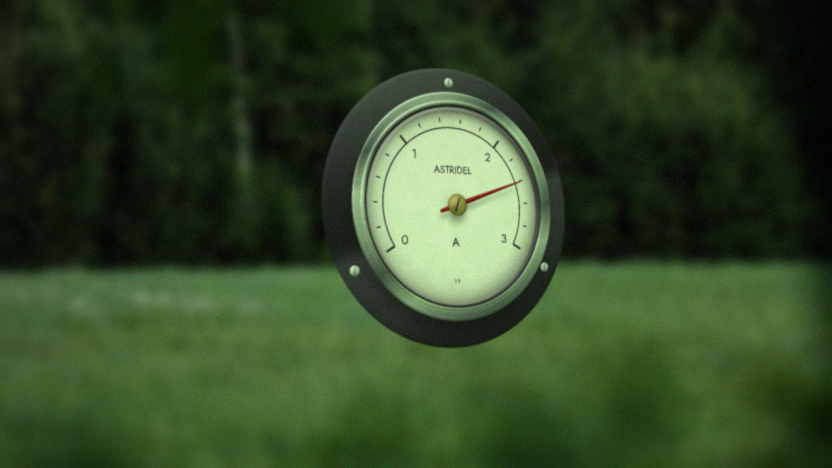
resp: 2.4,A
